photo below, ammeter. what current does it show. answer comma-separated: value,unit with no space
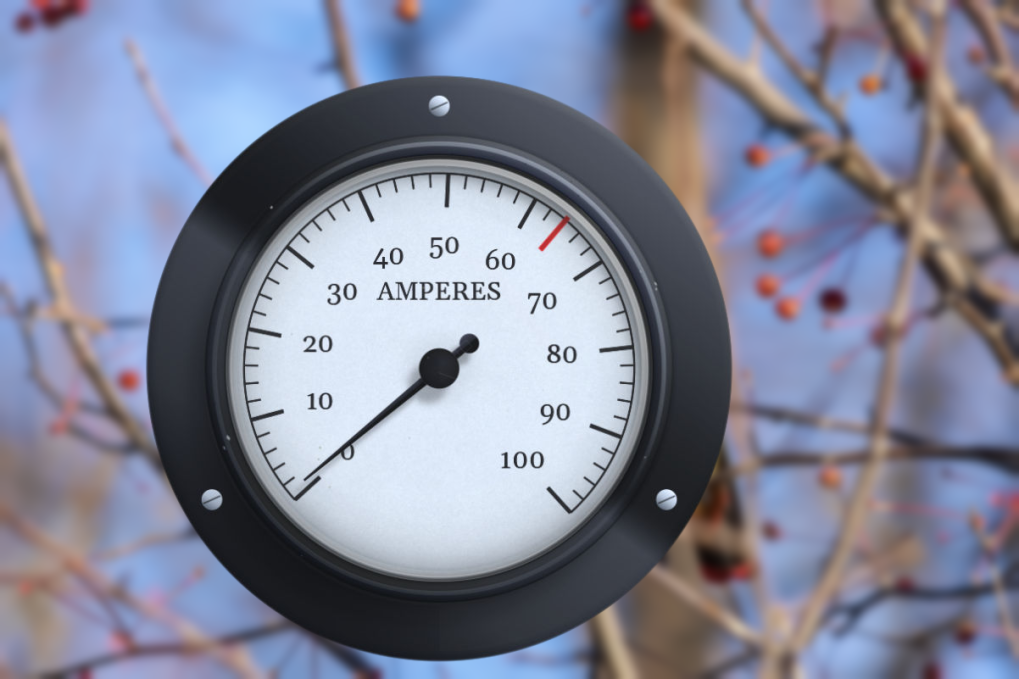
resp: 1,A
